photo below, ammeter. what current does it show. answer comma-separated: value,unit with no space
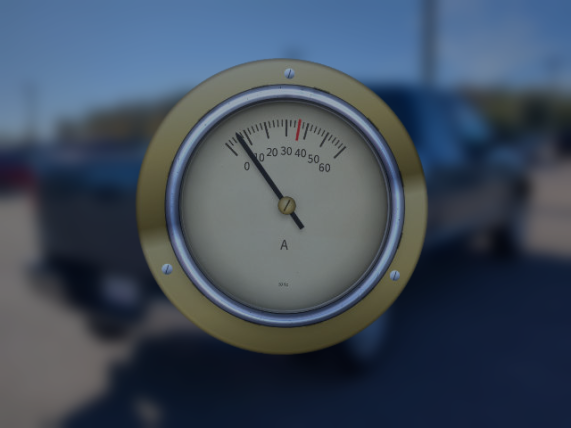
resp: 6,A
